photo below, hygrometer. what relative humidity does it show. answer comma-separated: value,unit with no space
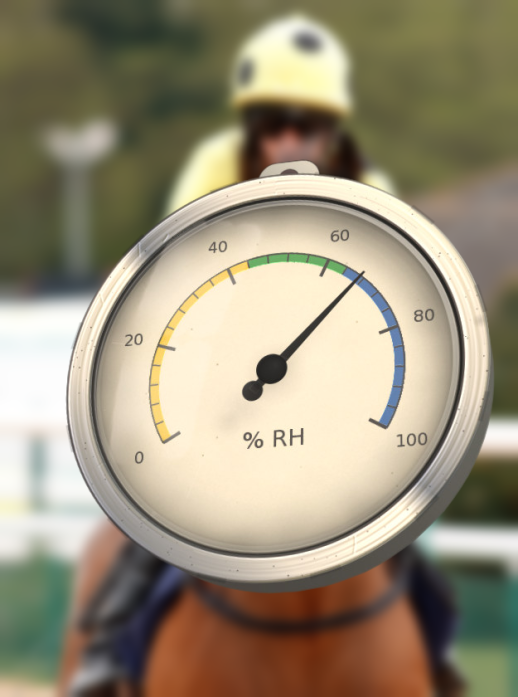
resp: 68,%
